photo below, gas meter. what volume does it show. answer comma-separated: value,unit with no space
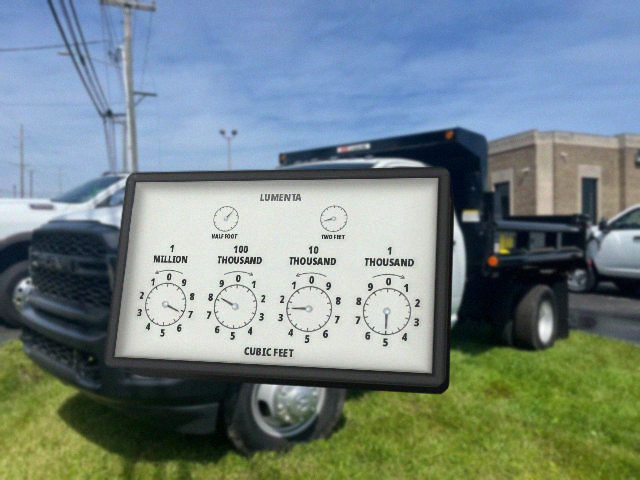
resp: 682500,ft³
